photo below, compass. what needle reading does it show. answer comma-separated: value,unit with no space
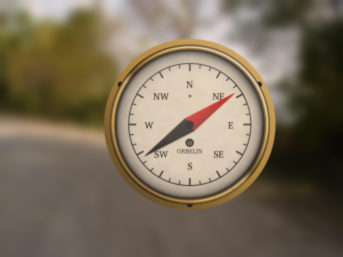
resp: 55,°
